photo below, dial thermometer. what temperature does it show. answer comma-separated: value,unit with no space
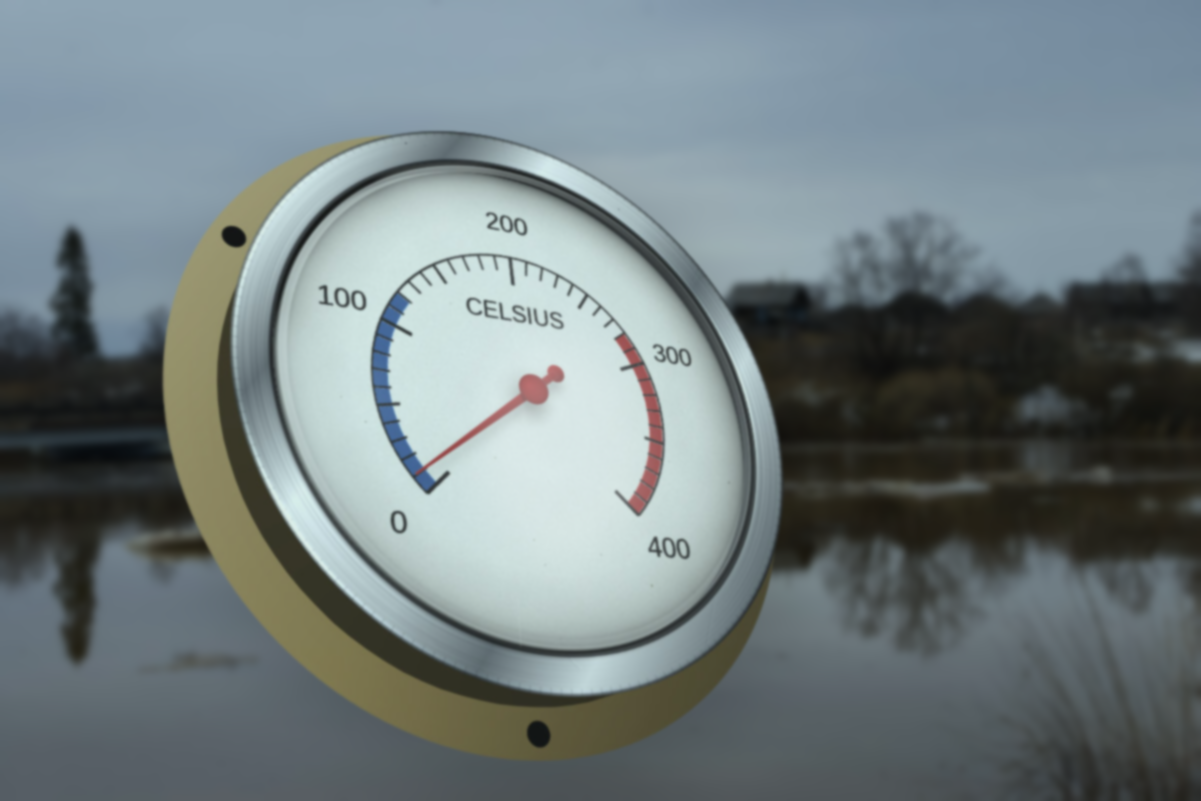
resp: 10,°C
